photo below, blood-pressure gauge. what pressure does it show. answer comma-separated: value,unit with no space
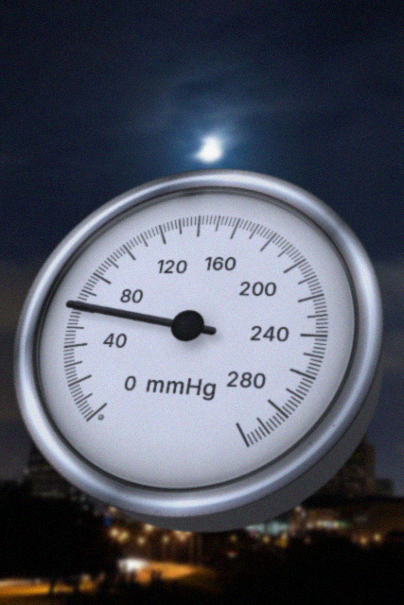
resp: 60,mmHg
